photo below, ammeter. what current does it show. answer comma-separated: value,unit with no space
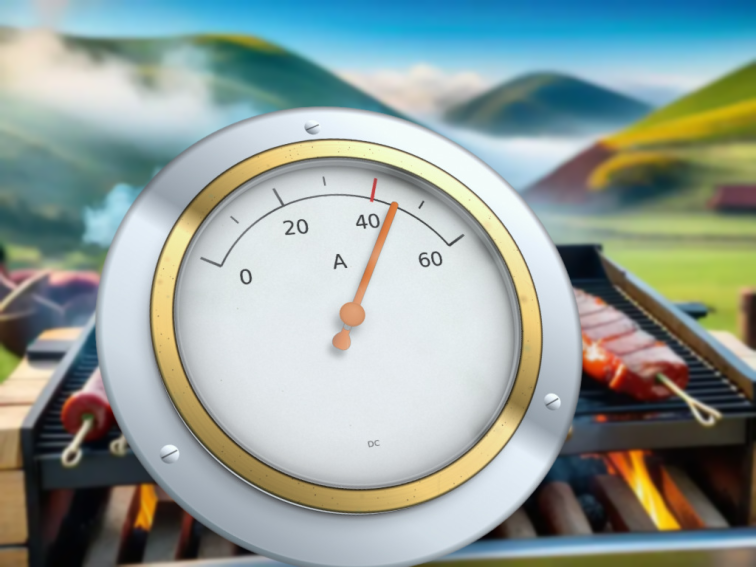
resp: 45,A
